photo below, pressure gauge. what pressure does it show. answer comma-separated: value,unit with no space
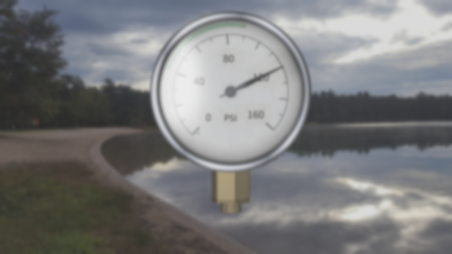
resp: 120,psi
